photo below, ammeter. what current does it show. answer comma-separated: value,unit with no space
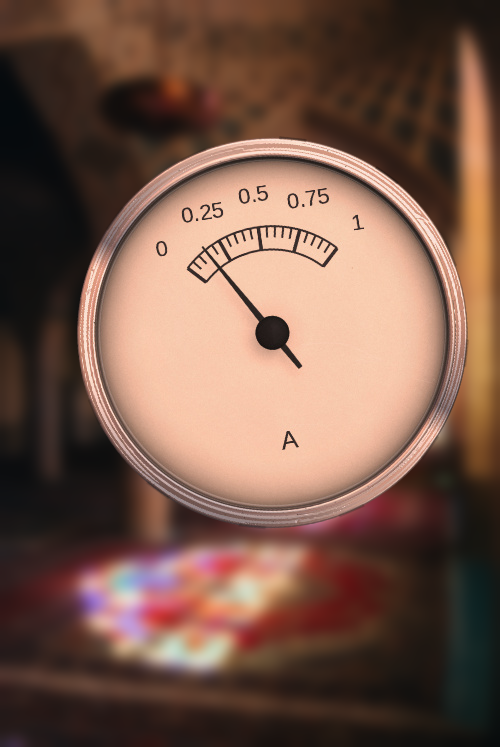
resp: 0.15,A
